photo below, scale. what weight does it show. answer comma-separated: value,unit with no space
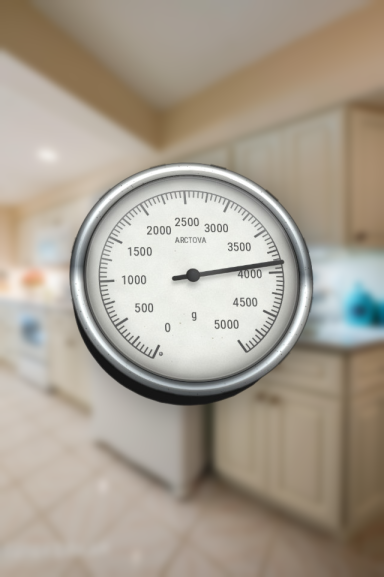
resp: 3900,g
